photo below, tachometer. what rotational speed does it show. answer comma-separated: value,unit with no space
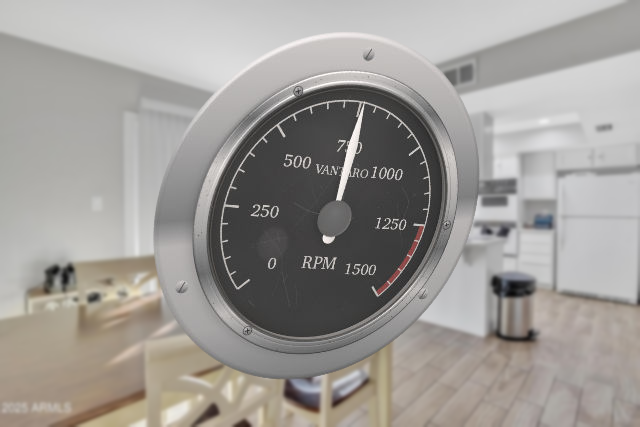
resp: 750,rpm
